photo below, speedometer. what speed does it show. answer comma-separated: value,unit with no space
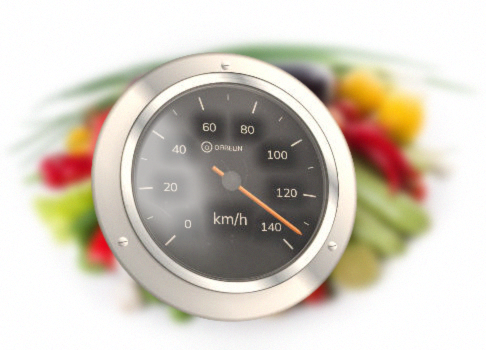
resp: 135,km/h
